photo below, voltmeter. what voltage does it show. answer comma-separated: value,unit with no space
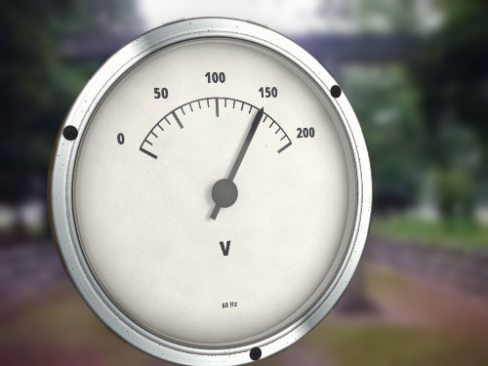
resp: 150,V
